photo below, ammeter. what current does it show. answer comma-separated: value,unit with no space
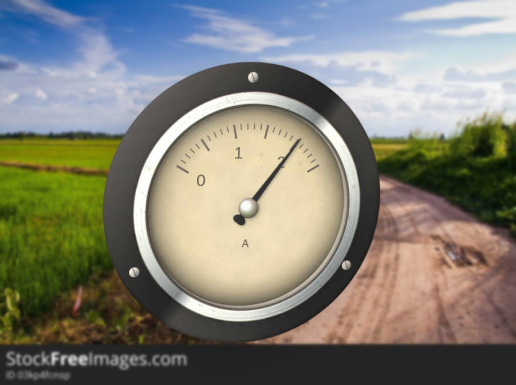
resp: 2,A
